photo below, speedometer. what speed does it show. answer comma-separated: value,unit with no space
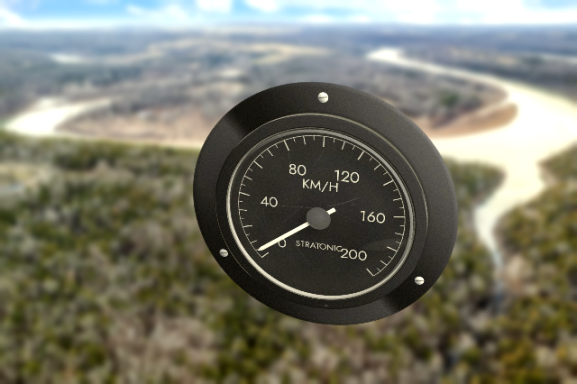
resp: 5,km/h
